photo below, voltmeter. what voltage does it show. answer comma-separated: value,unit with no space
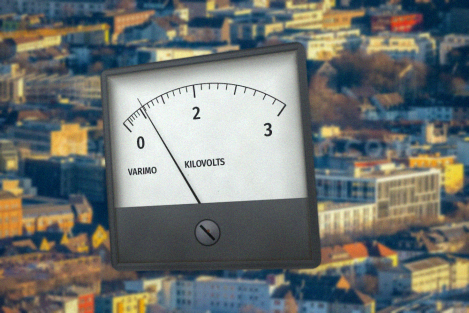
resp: 1.1,kV
